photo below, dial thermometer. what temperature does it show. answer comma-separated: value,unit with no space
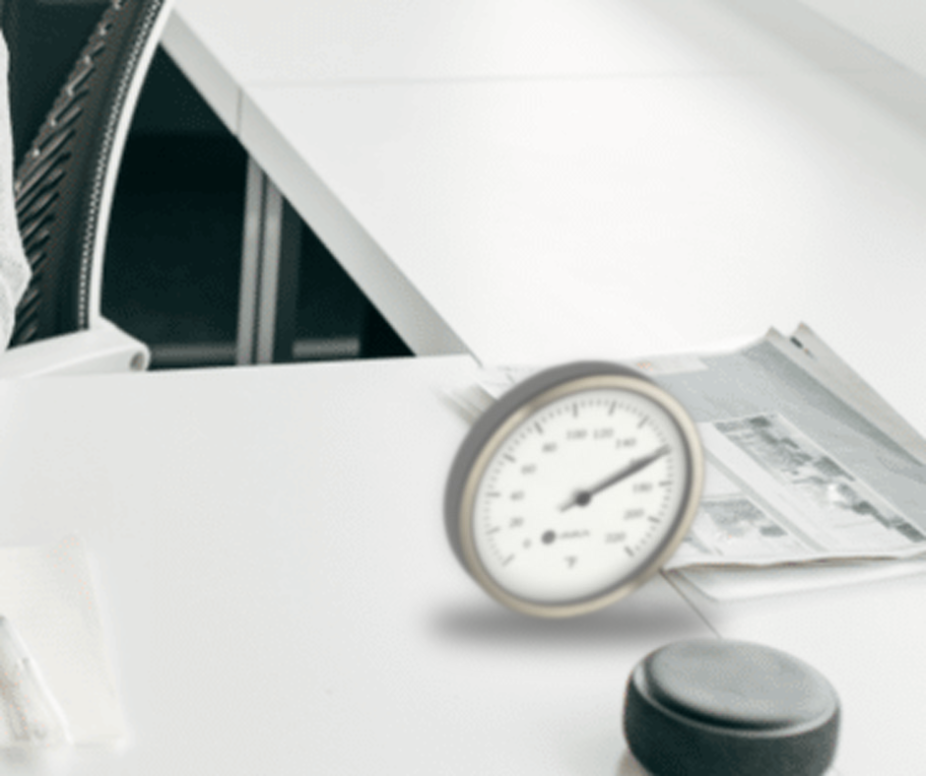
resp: 160,°F
